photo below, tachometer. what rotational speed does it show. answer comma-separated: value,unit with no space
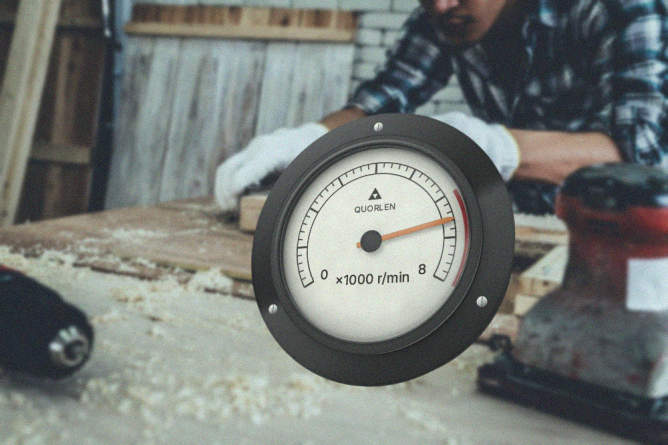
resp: 6600,rpm
